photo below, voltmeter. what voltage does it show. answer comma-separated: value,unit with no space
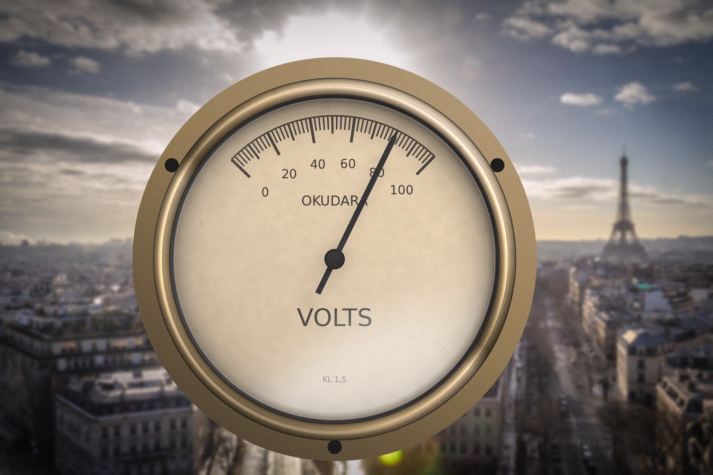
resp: 80,V
